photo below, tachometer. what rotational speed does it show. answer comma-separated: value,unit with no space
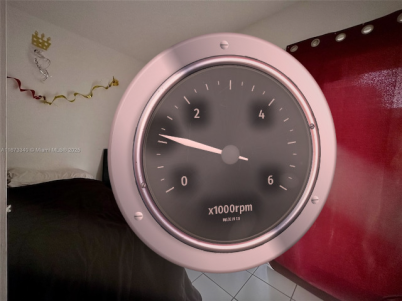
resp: 1125,rpm
